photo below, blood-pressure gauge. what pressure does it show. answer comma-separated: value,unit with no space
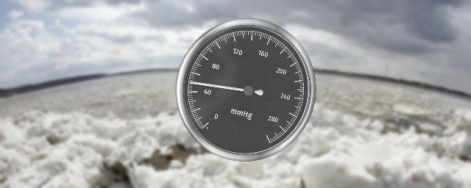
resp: 50,mmHg
